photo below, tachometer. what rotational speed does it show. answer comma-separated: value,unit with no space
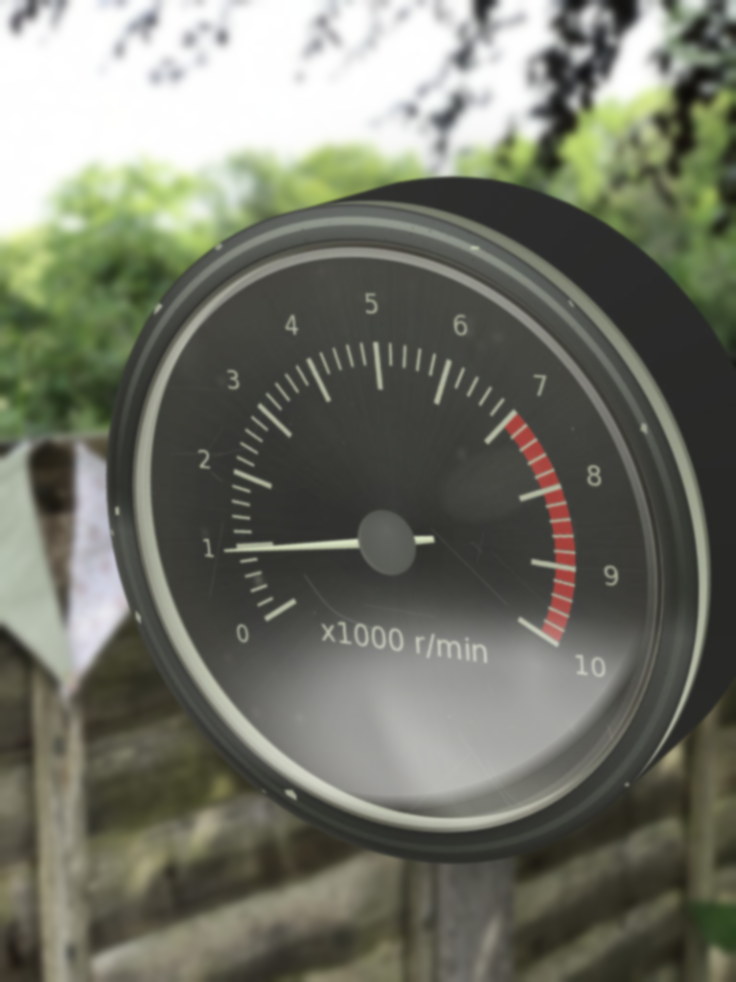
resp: 1000,rpm
